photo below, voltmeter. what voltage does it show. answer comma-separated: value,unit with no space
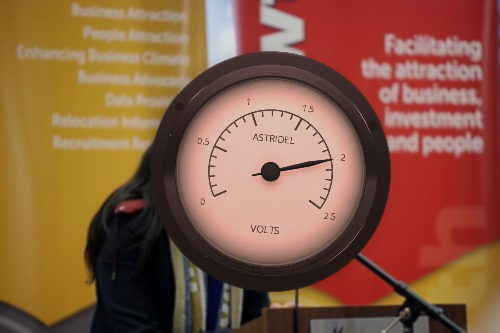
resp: 2,V
